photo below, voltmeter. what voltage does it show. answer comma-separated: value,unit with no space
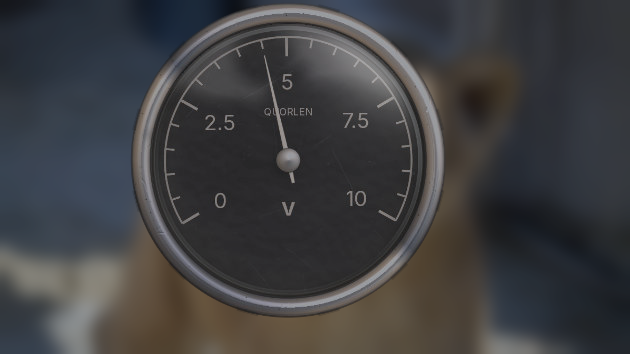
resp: 4.5,V
